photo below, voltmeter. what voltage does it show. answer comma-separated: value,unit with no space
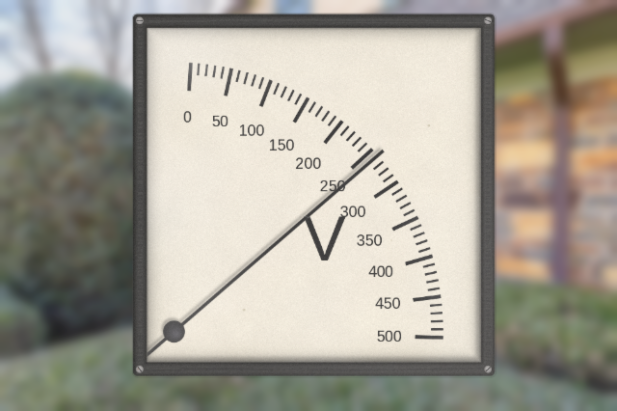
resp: 260,V
